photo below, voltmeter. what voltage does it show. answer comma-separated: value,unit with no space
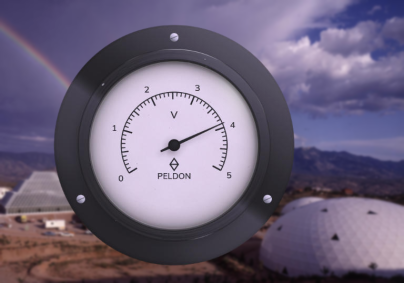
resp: 3.9,V
